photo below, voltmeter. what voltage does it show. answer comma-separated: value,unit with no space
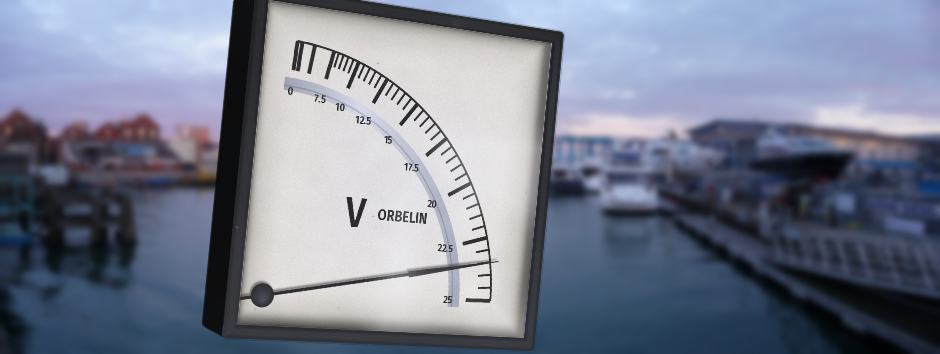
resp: 23.5,V
